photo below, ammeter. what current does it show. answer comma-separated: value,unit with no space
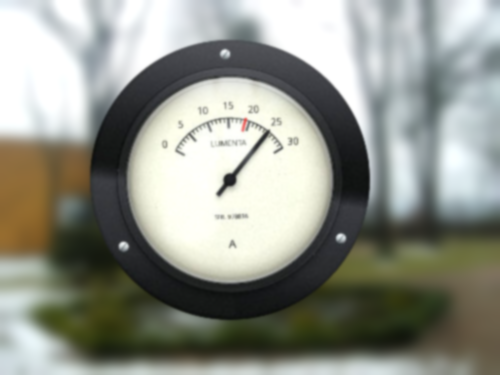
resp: 25,A
